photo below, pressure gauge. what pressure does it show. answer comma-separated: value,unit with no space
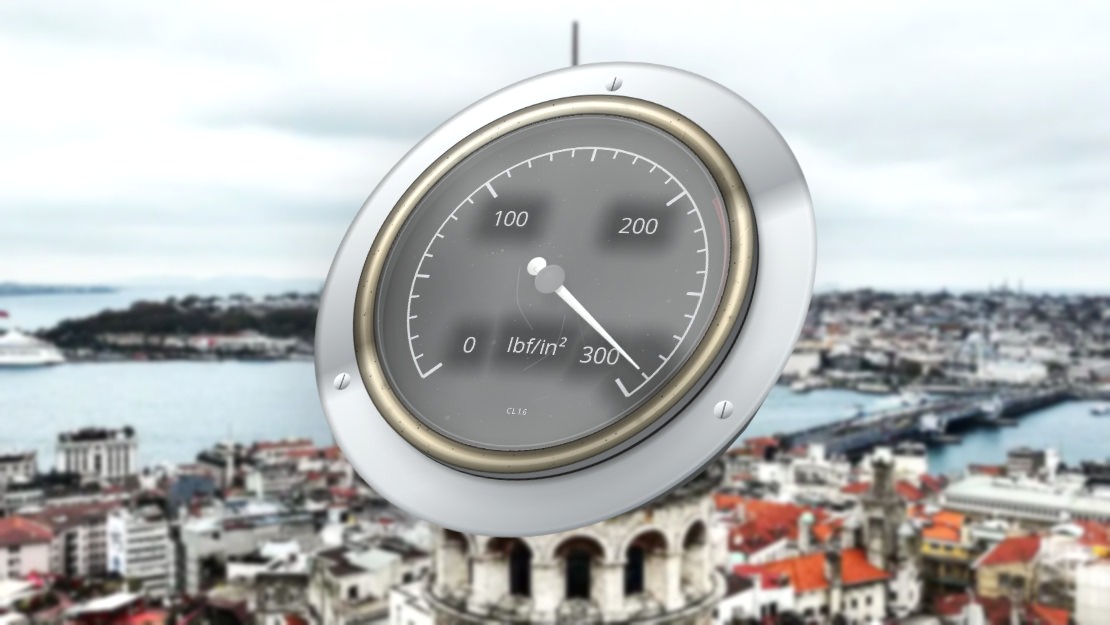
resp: 290,psi
